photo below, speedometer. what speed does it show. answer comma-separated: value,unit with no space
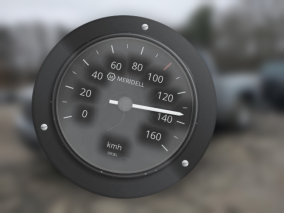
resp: 135,km/h
